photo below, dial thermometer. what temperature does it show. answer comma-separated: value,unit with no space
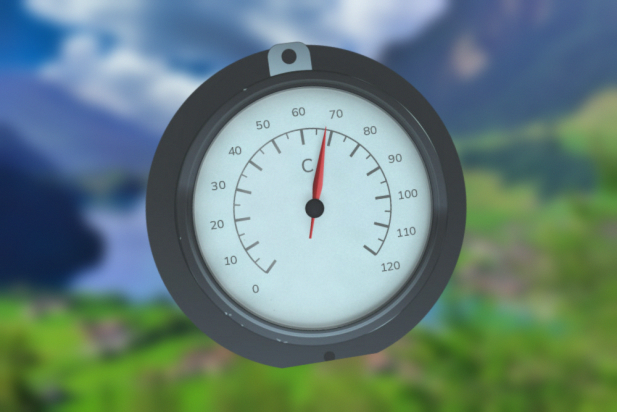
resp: 67.5,°C
